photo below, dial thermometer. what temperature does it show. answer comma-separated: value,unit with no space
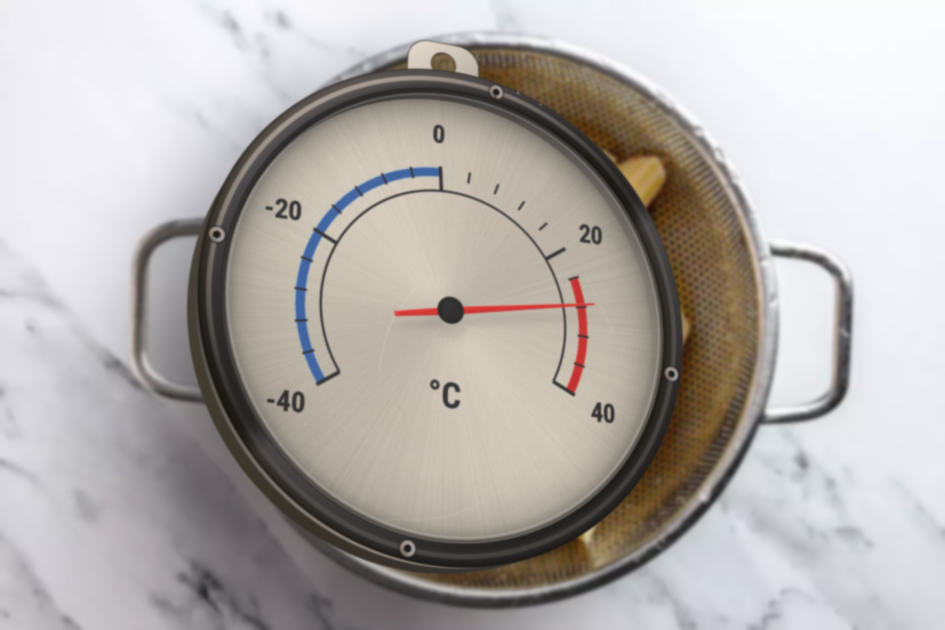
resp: 28,°C
